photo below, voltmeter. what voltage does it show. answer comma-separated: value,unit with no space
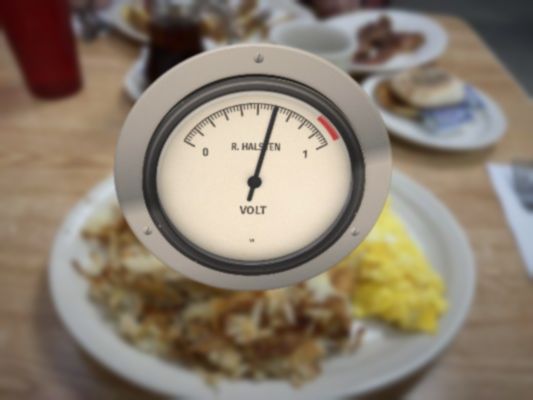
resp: 0.6,V
